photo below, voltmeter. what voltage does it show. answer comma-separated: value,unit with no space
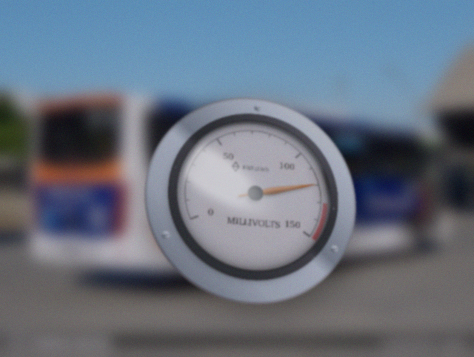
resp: 120,mV
